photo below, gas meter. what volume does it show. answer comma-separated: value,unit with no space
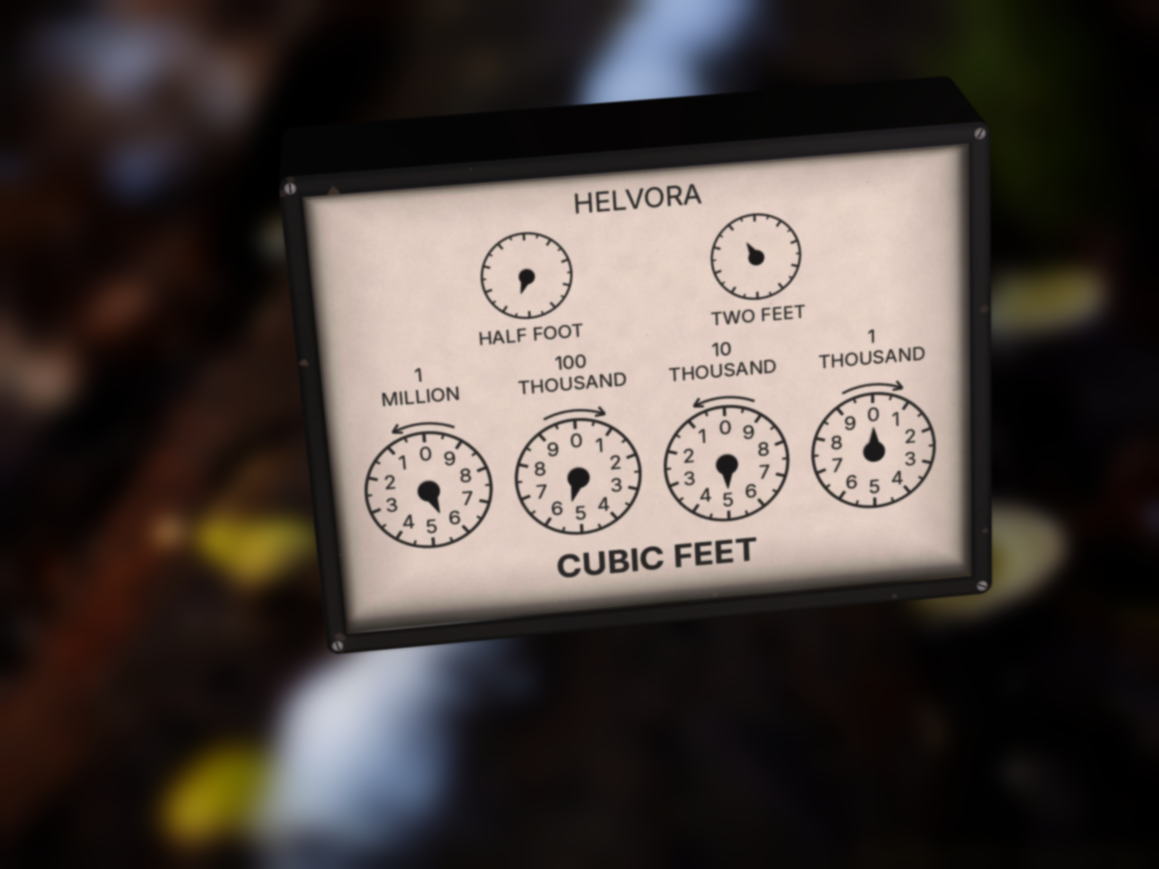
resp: 555000,ft³
